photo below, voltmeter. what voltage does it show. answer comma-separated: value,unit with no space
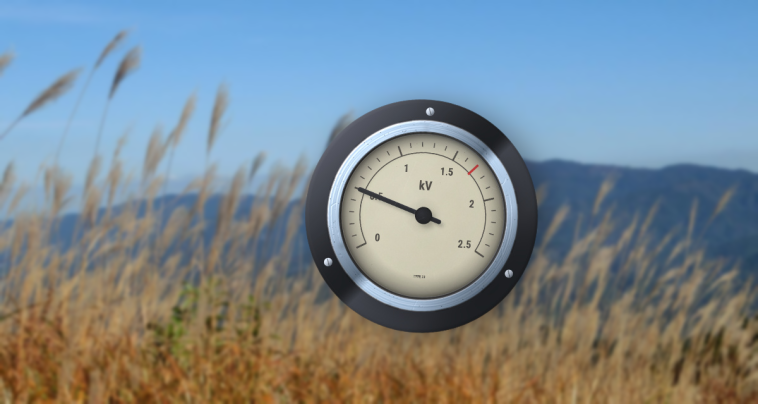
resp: 0.5,kV
